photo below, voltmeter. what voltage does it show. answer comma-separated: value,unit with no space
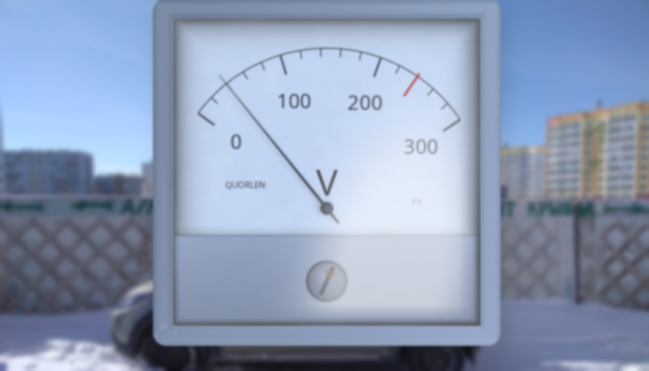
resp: 40,V
